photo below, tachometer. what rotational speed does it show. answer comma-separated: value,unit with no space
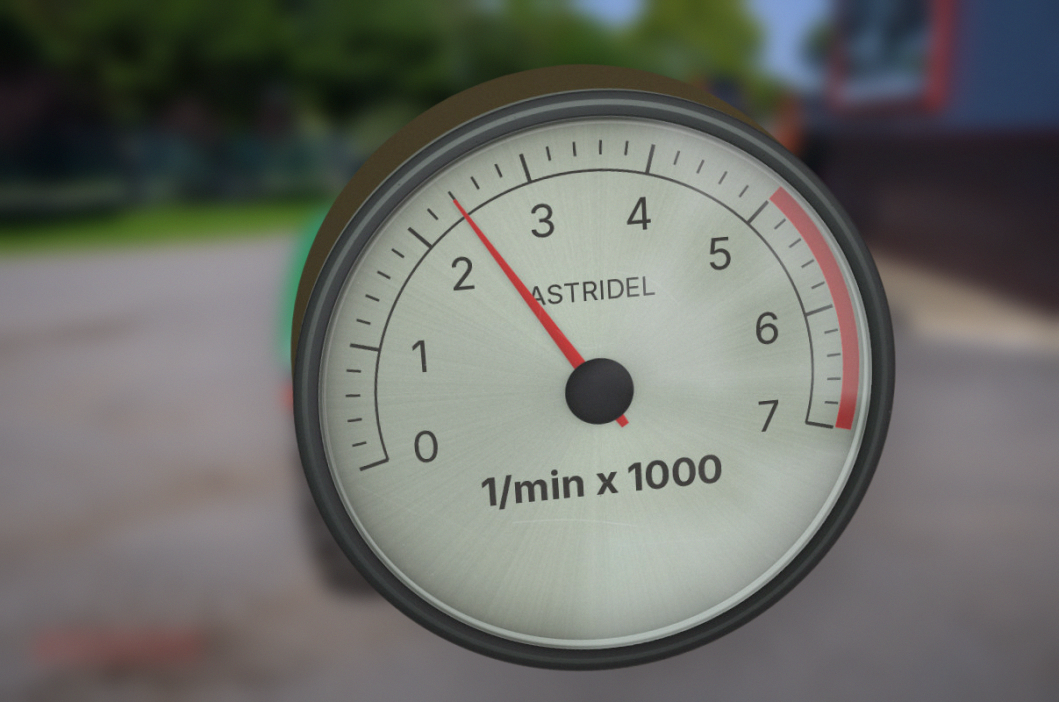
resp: 2400,rpm
